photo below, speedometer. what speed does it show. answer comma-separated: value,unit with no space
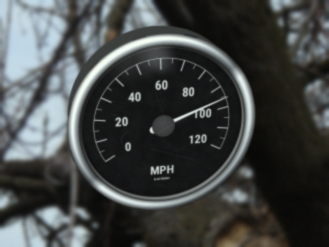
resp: 95,mph
